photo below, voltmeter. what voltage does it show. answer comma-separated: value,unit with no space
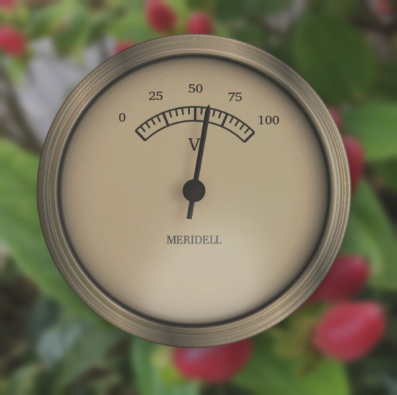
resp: 60,V
